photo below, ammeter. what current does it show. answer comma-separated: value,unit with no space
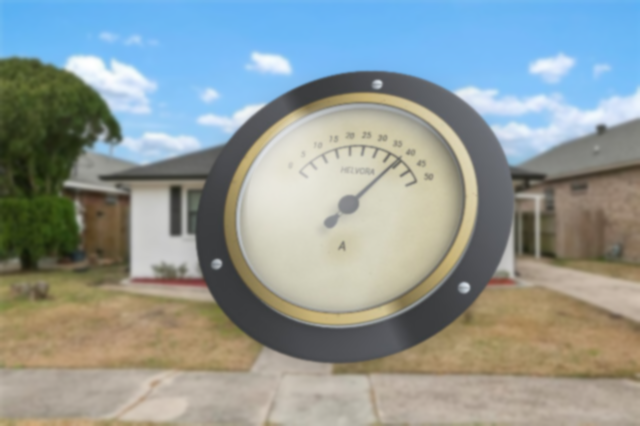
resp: 40,A
